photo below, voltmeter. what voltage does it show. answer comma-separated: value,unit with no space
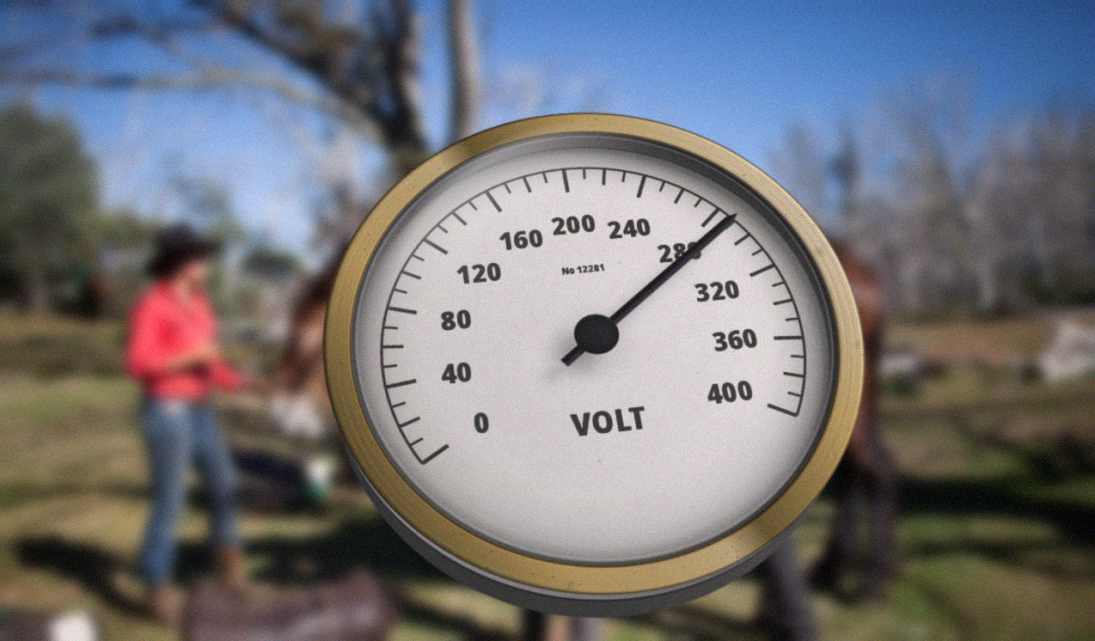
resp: 290,V
